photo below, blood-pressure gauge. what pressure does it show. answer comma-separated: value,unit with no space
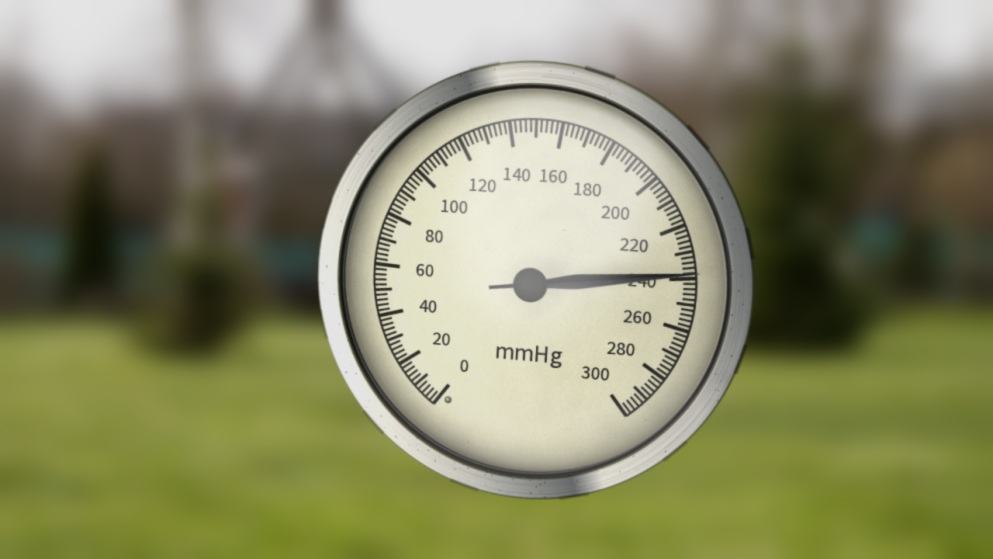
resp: 238,mmHg
